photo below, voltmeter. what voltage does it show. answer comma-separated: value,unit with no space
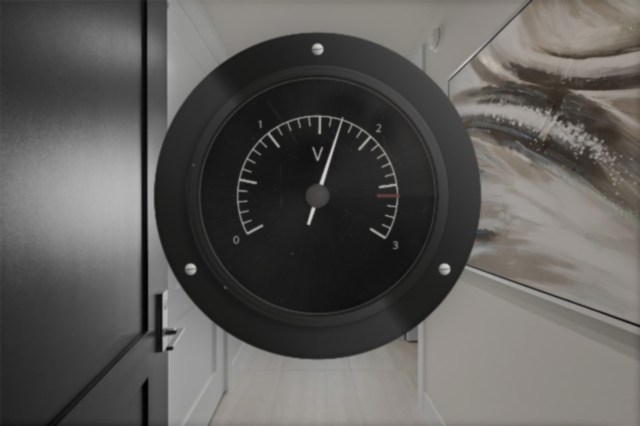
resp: 1.7,V
